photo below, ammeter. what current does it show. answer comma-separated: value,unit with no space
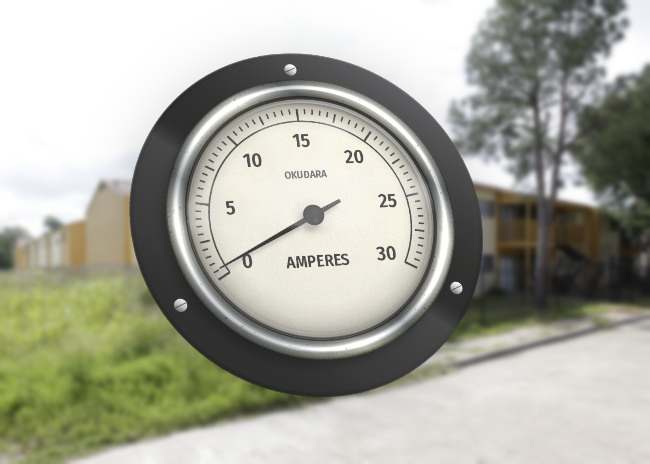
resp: 0.5,A
